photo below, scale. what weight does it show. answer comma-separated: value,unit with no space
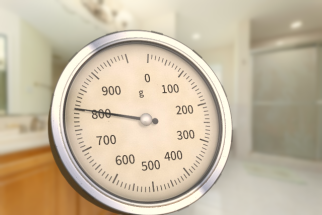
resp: 800,g
